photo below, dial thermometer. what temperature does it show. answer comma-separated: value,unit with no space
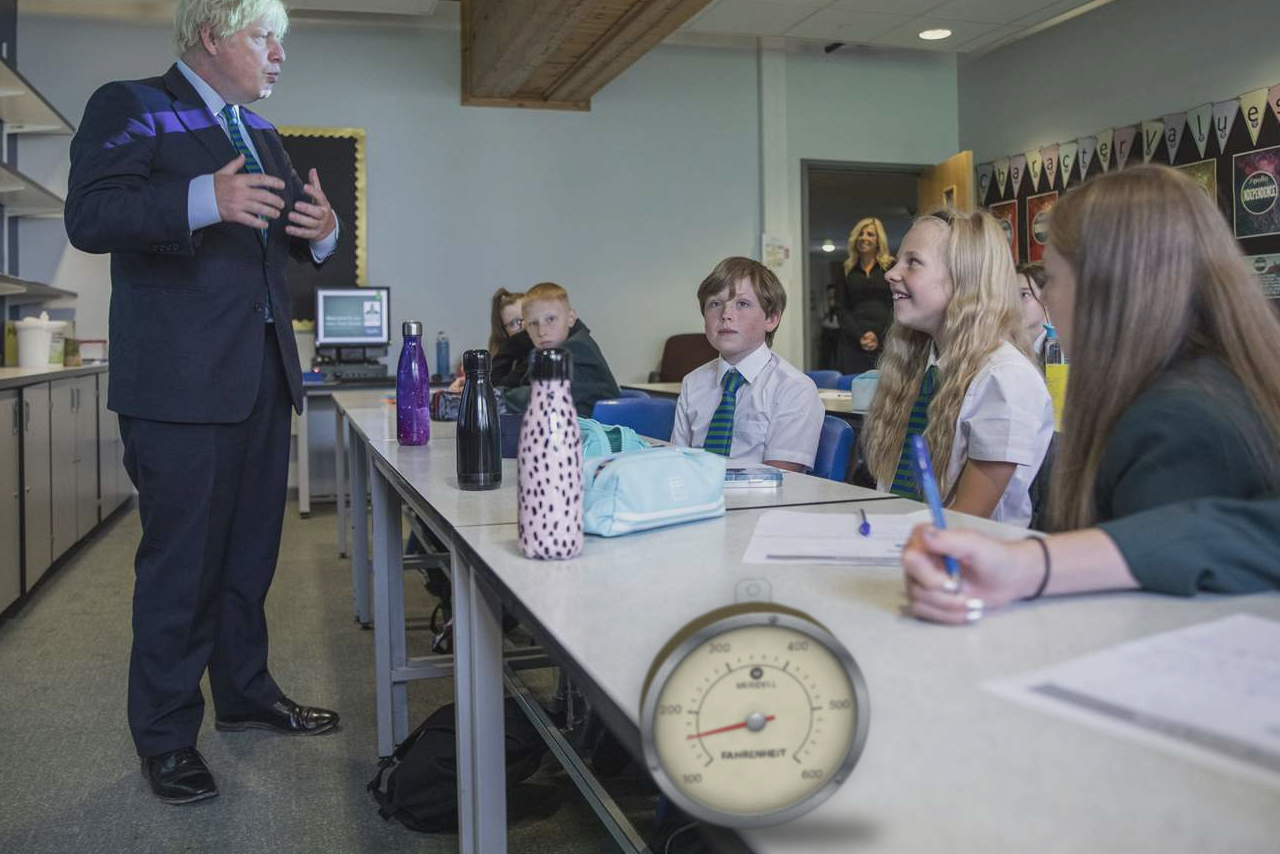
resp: 160,°F
